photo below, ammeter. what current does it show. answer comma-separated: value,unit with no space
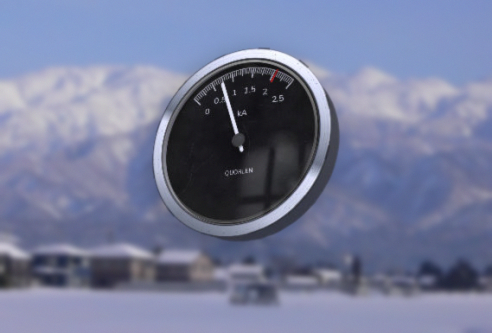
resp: 0.75,kA
